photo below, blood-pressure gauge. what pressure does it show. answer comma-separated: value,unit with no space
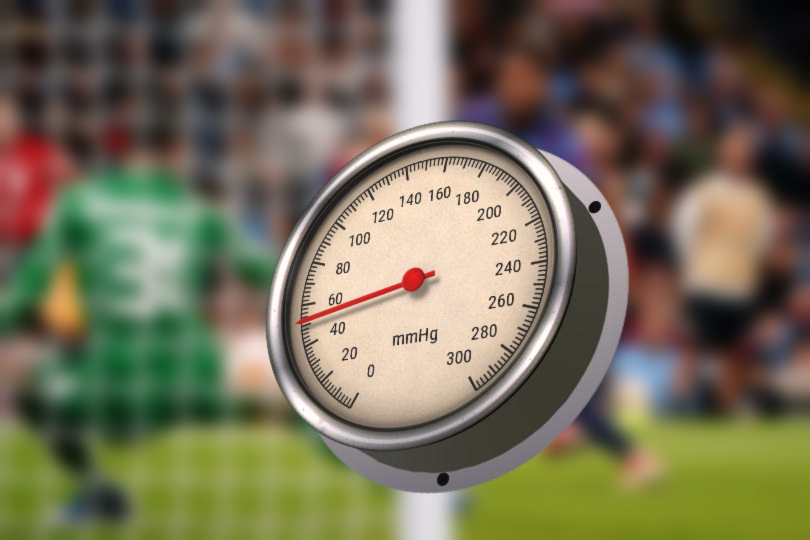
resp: 50,mmHg
